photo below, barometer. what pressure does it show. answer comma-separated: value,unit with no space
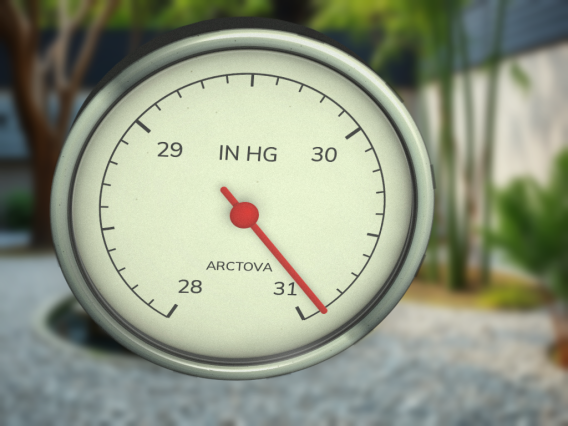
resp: 30.9,inHg
